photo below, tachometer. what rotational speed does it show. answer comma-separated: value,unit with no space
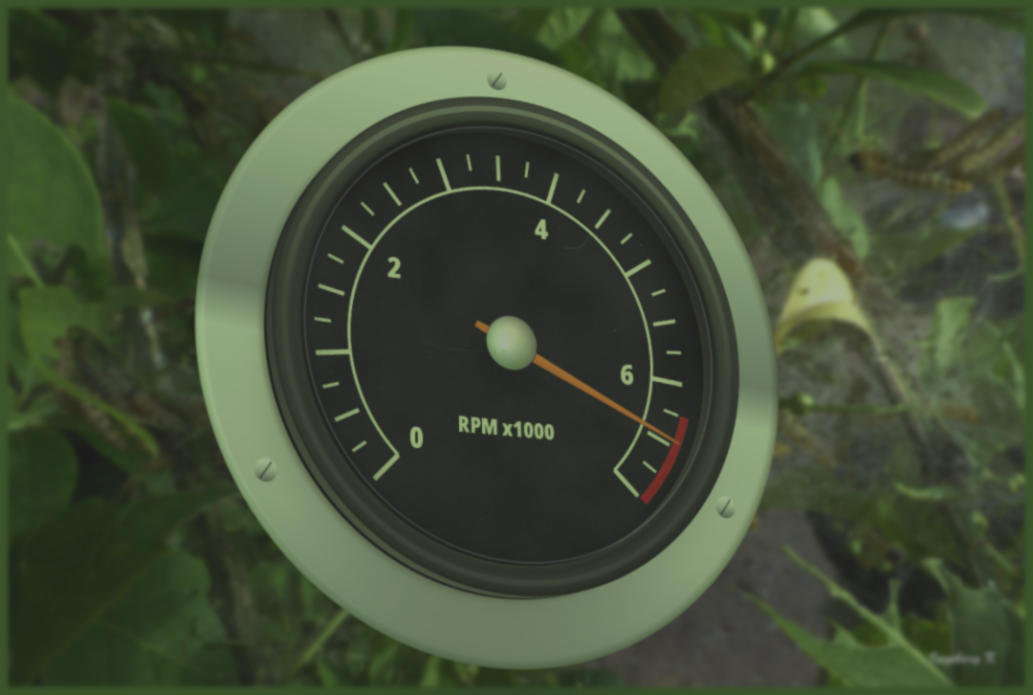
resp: 6500,rpm
